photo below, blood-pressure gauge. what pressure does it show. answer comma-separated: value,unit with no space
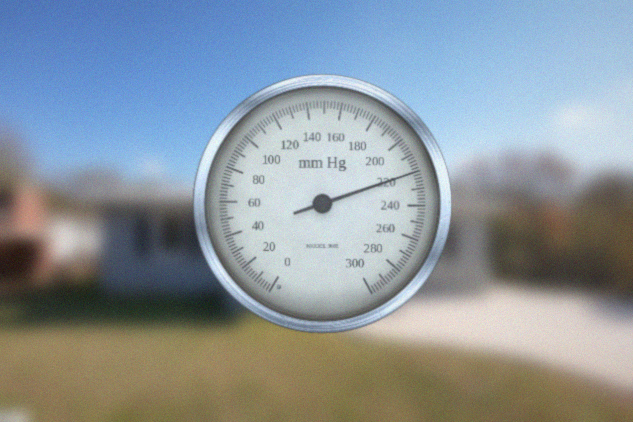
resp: 220,mmHg
